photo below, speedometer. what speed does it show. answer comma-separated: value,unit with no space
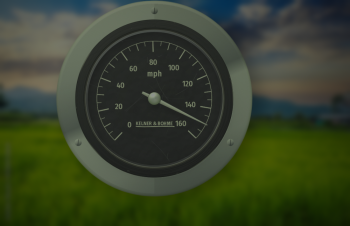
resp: 150,mph
